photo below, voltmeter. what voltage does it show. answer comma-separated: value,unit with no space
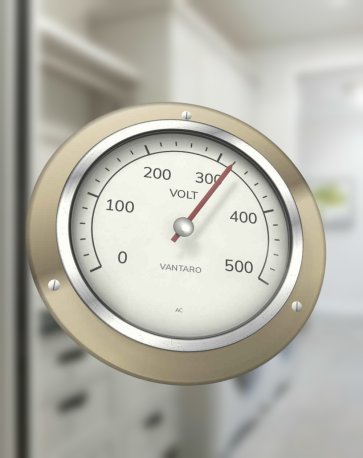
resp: 320,V
